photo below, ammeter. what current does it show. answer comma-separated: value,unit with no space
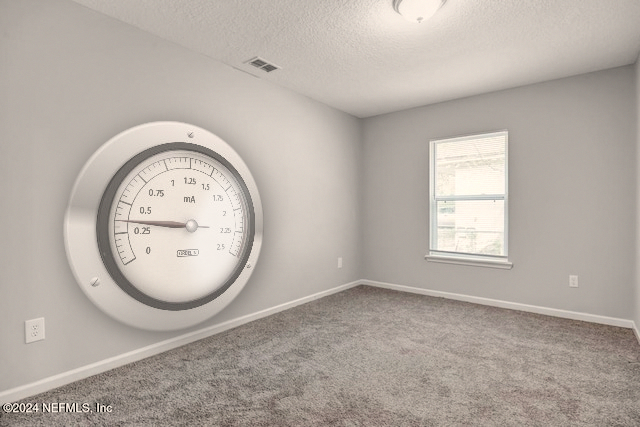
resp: 0.35,mA
